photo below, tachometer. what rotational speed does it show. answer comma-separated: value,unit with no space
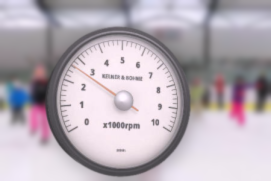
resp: 2600,rpm
